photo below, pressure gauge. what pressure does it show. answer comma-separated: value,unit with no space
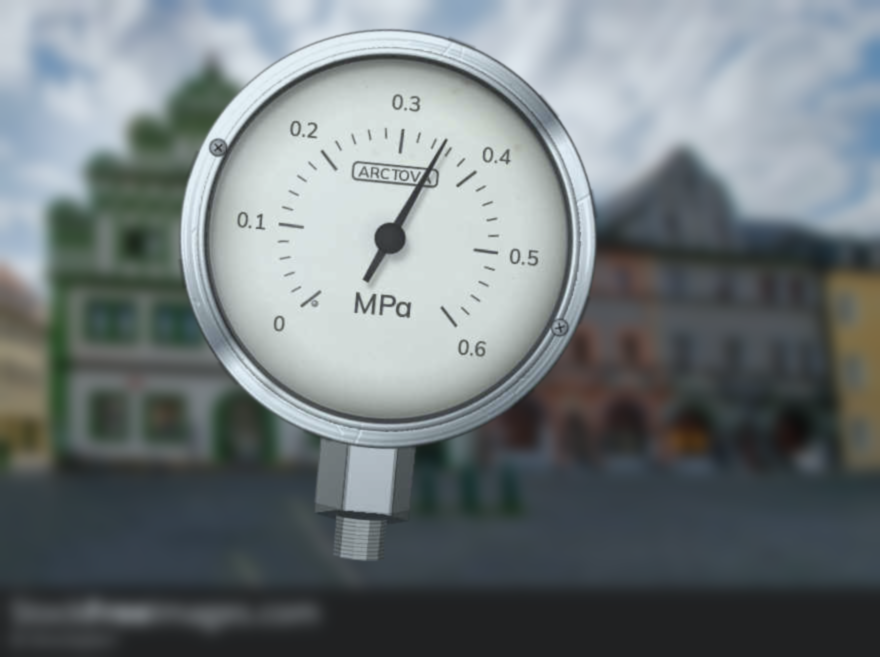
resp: 0.35,MPa
